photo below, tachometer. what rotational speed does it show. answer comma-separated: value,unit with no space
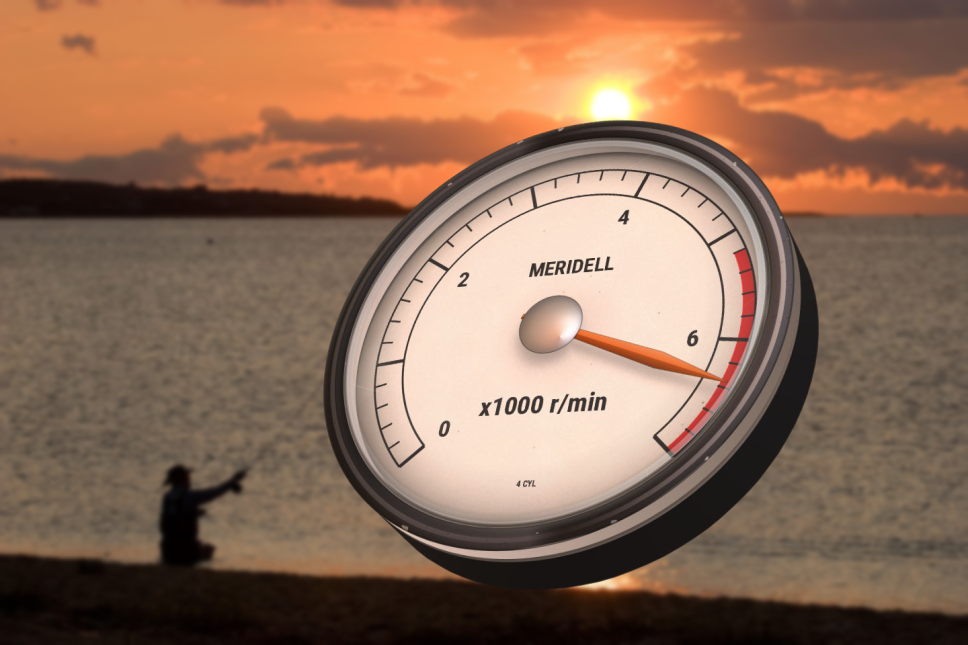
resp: 6400,rpm
